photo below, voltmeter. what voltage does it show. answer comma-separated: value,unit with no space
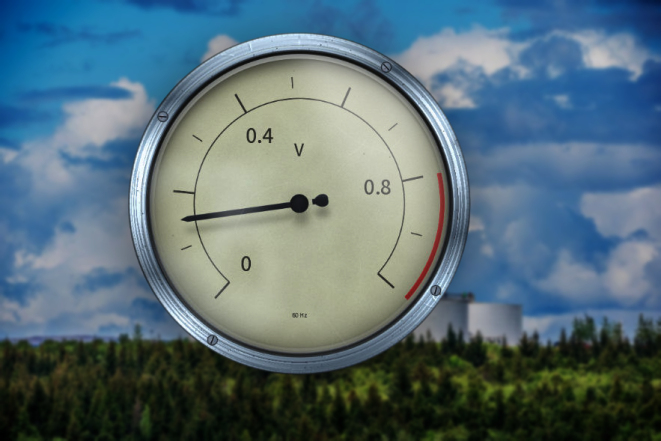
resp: 0.15,V
